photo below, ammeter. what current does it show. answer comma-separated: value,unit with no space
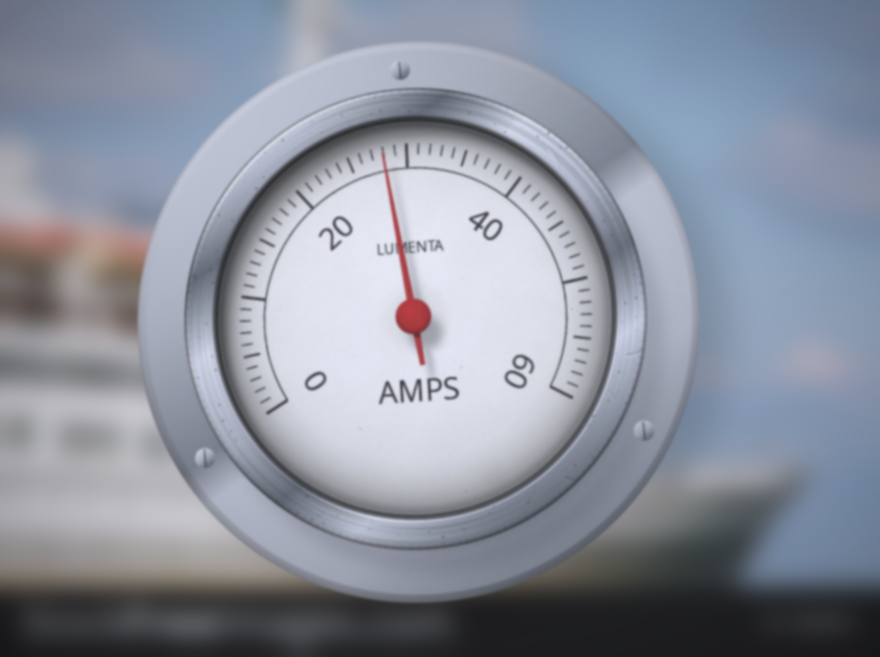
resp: 28,A
